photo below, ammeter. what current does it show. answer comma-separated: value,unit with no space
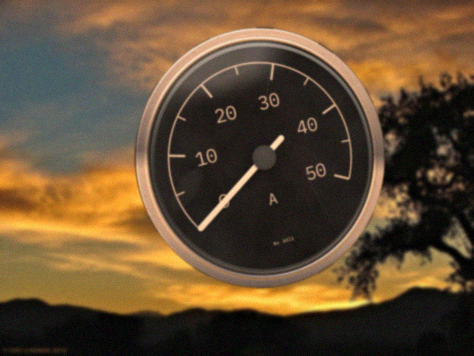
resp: 0,A
